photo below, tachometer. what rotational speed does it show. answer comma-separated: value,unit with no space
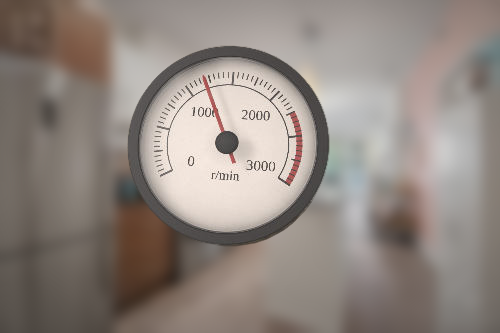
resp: 1200,rpm
